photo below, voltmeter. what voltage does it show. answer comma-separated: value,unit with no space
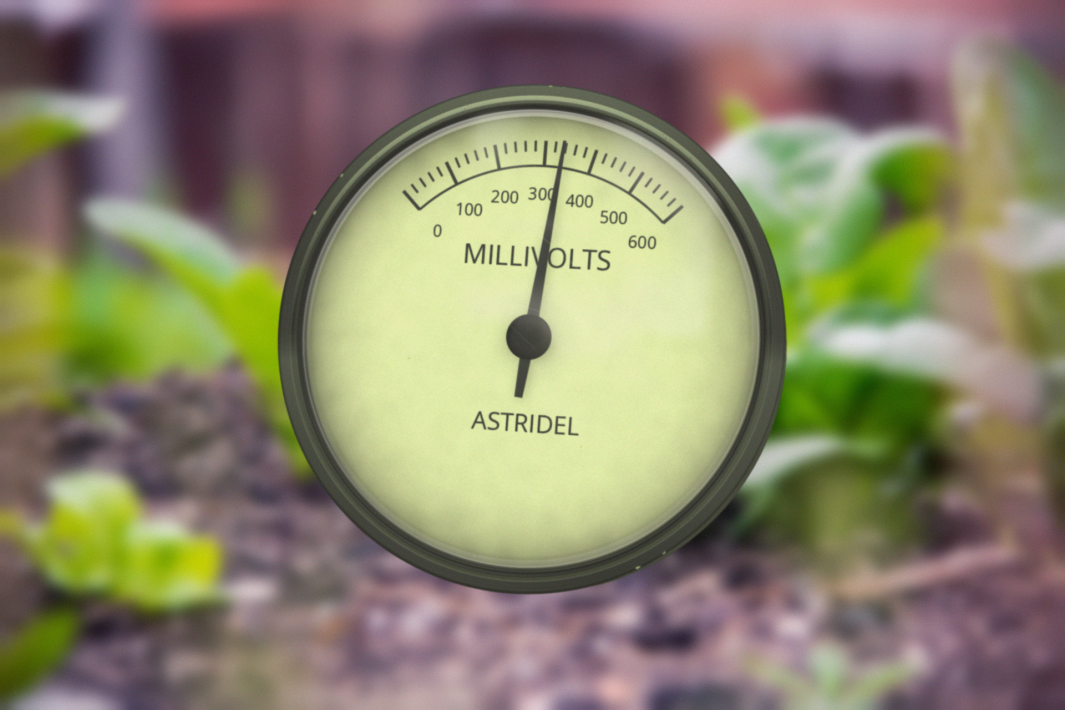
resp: 340,mV
